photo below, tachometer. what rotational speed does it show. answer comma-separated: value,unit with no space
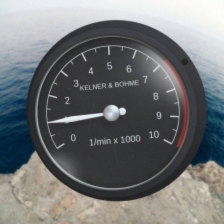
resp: 1000,rpm
